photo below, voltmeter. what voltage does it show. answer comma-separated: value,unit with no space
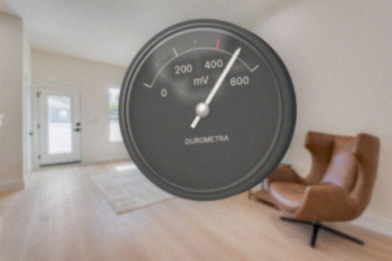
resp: 500,mV
